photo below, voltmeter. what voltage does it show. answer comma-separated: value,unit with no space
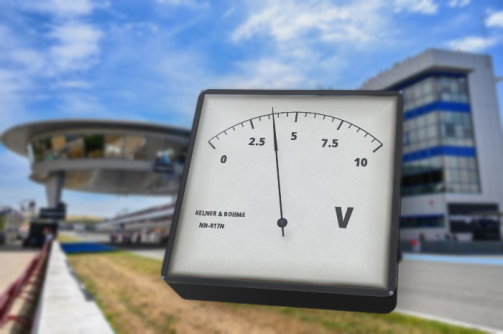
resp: 3.75,V
